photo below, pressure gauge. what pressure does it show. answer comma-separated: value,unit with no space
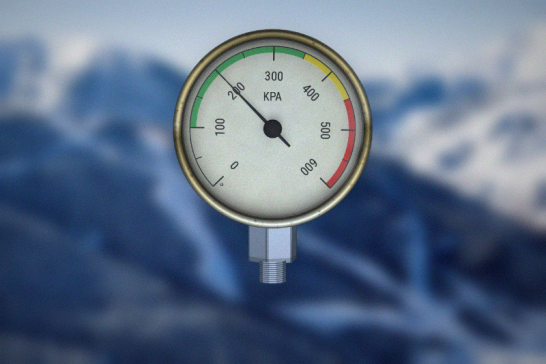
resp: 200,kPa
